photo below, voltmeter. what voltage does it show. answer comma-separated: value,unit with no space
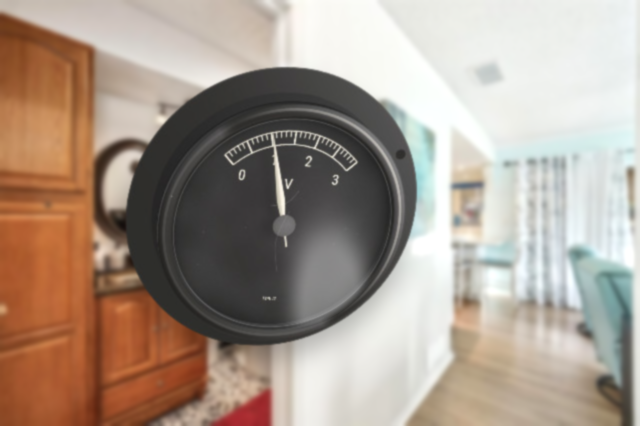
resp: 1,V
